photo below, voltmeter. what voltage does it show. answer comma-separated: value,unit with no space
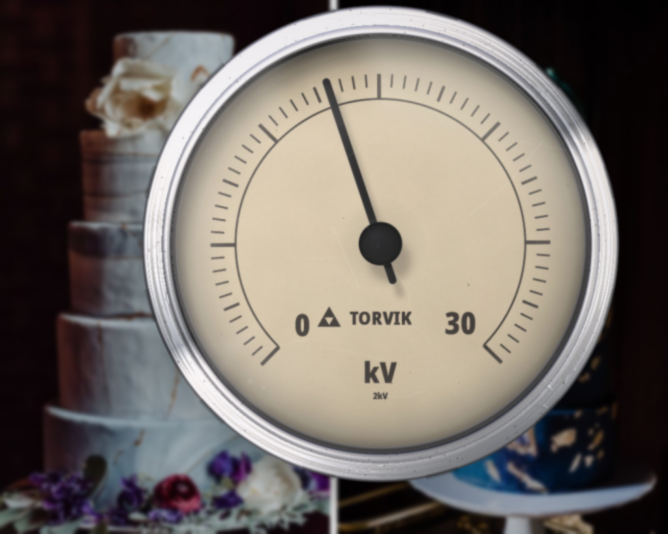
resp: 13,kV
